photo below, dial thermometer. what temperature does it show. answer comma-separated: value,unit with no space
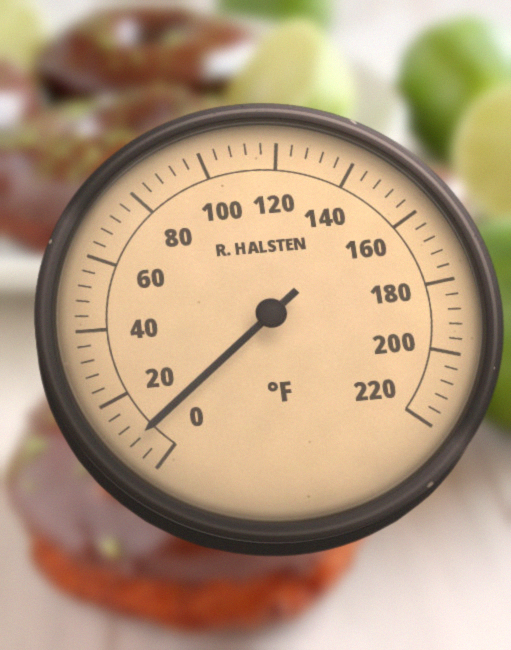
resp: 8,°F
